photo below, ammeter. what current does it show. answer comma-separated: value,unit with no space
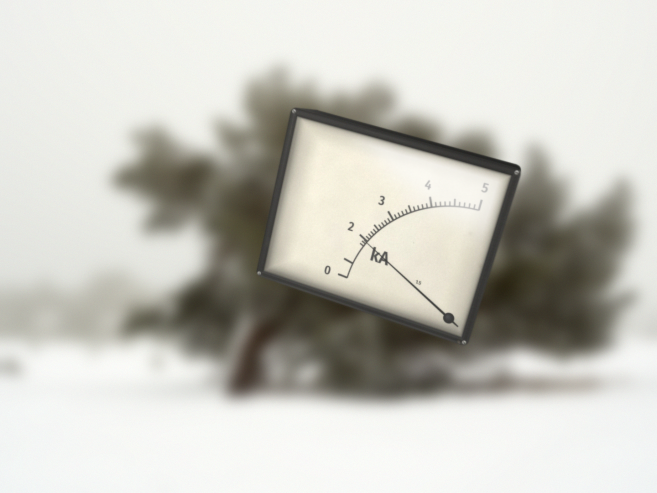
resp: 2,kA
